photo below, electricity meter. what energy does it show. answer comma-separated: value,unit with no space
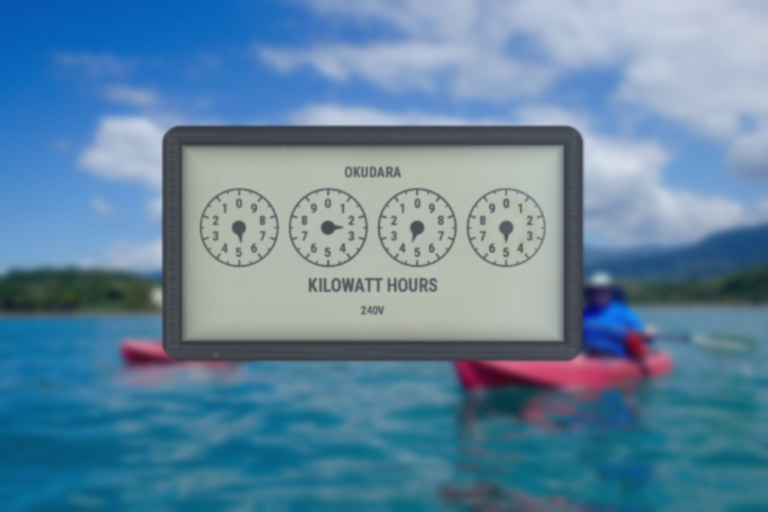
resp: 5245,kWh
